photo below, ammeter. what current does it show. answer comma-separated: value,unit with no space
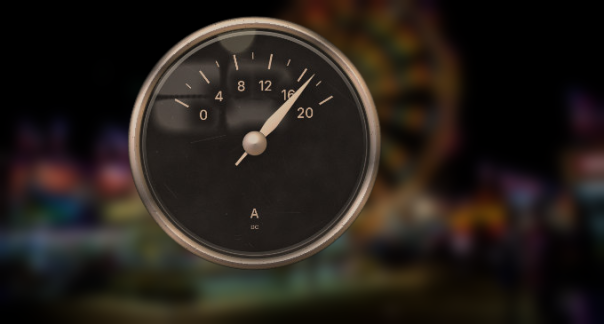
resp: 17,A
